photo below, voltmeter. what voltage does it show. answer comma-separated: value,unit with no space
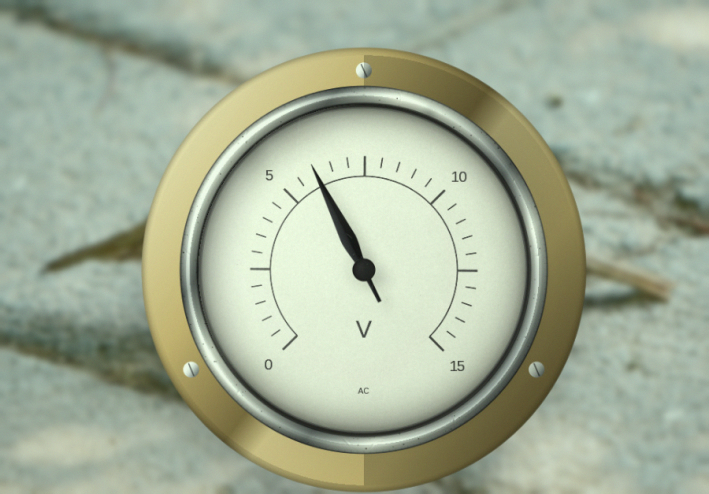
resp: 6,V
